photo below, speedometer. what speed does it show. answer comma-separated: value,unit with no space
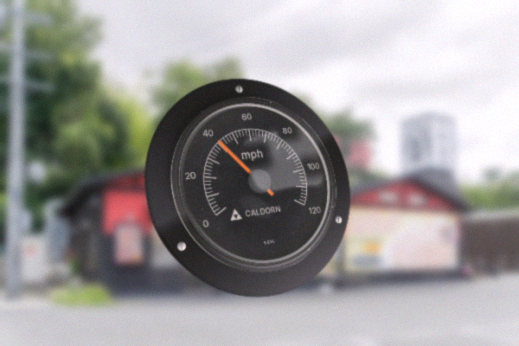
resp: 40,mph
